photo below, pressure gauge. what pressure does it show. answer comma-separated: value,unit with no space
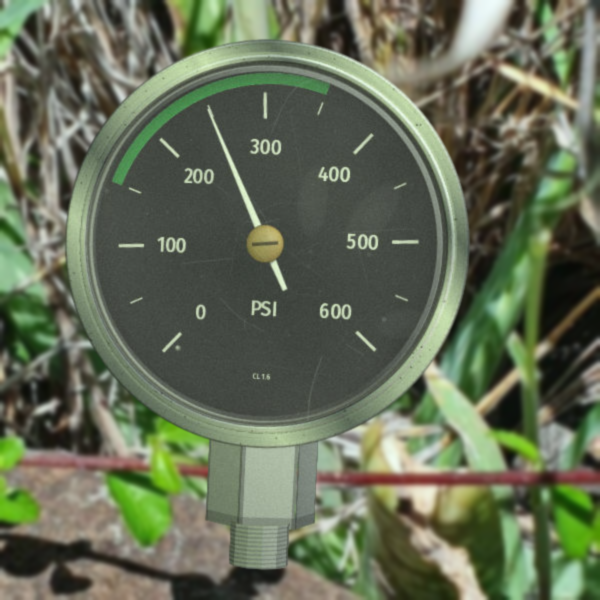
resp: 250,psi
